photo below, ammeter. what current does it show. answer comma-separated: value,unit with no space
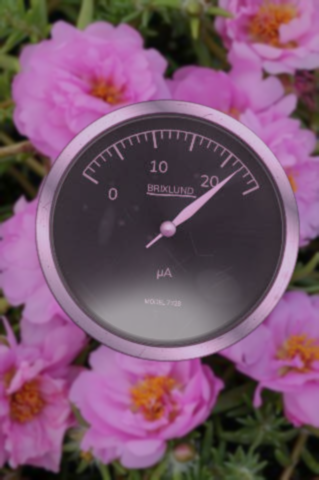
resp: 22,µA
